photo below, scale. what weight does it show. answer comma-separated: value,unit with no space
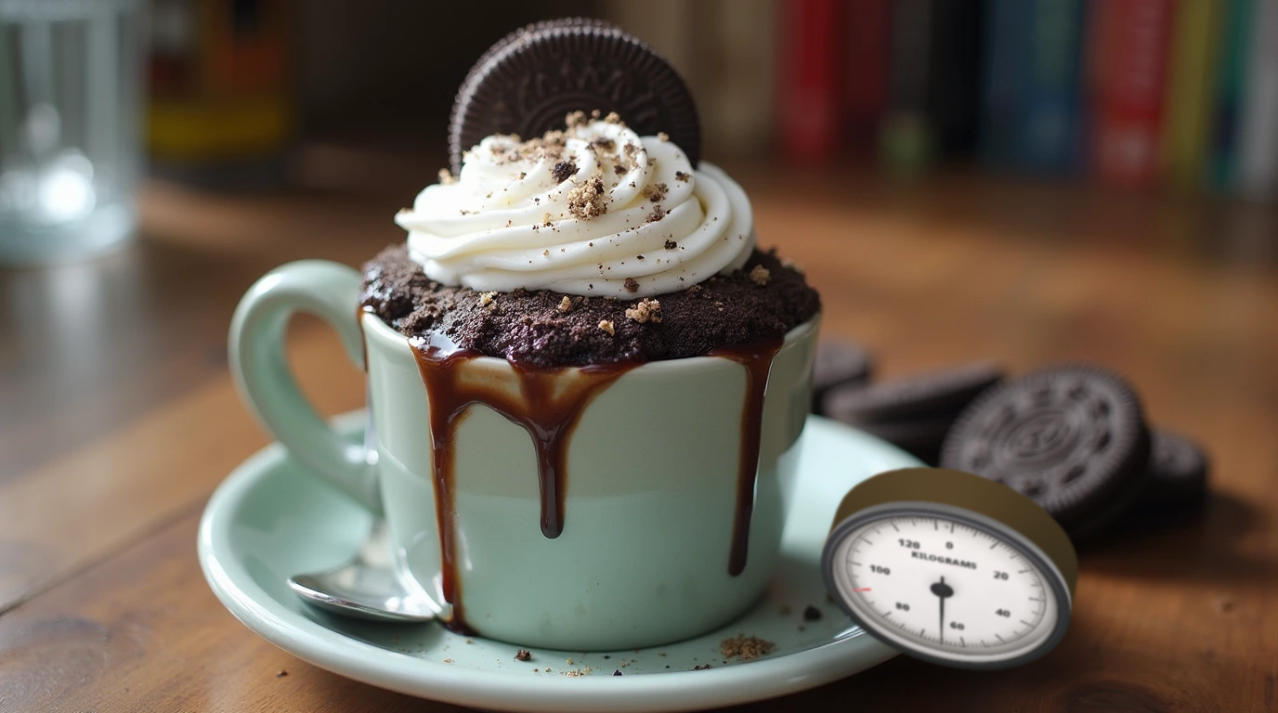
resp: 65,kg
